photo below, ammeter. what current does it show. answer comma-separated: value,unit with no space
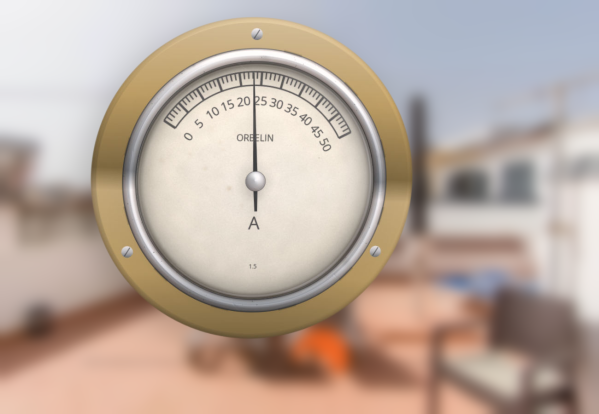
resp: 23,A
